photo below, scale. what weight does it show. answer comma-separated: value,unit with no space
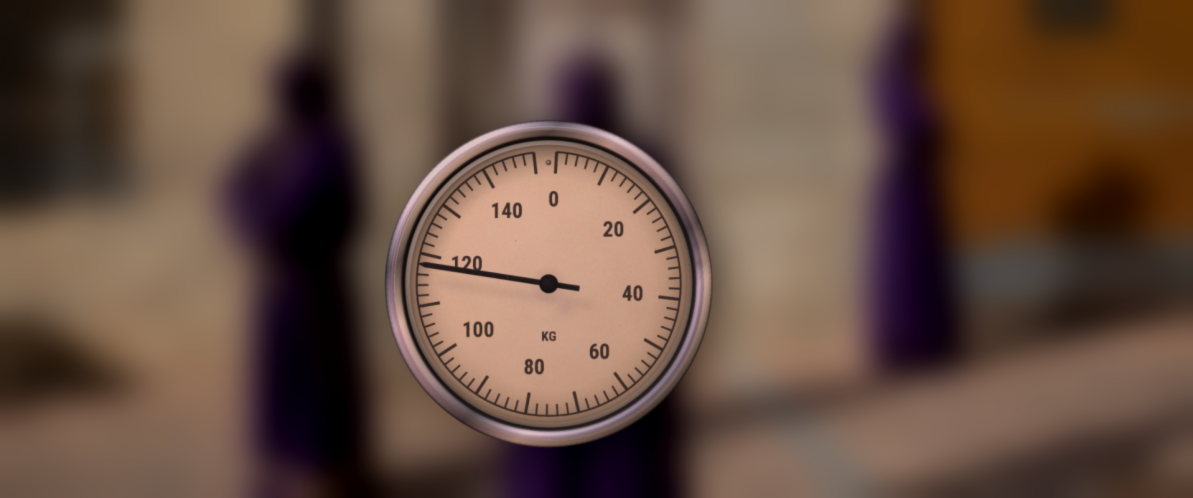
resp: 118,kg
